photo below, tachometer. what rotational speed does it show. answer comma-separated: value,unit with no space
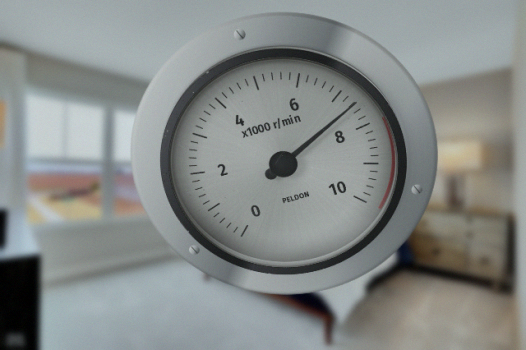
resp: 7400,rpm
